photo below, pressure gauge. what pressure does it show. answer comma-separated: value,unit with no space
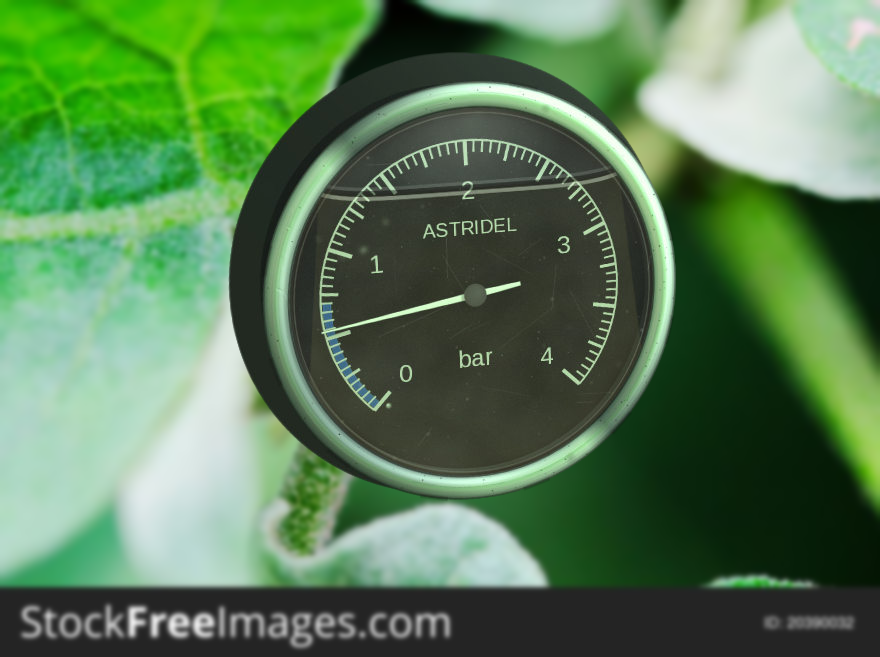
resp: 0.55,bar
